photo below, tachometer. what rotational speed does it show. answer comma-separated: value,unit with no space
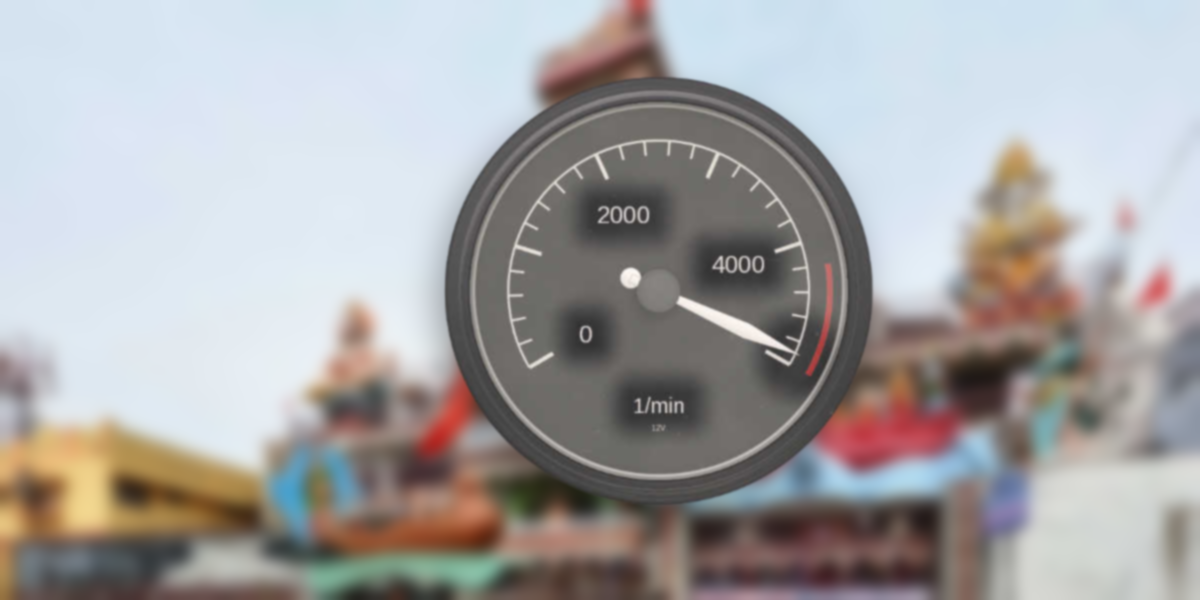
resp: 4900,rpm
